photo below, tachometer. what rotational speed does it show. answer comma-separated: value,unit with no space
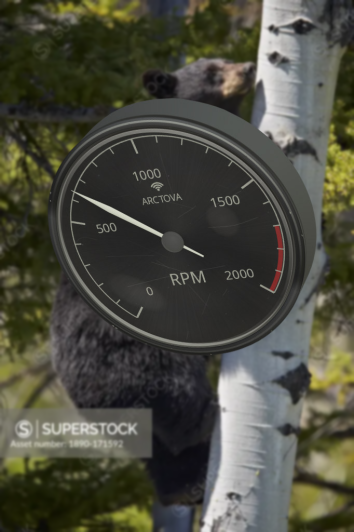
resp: 650,rpm
